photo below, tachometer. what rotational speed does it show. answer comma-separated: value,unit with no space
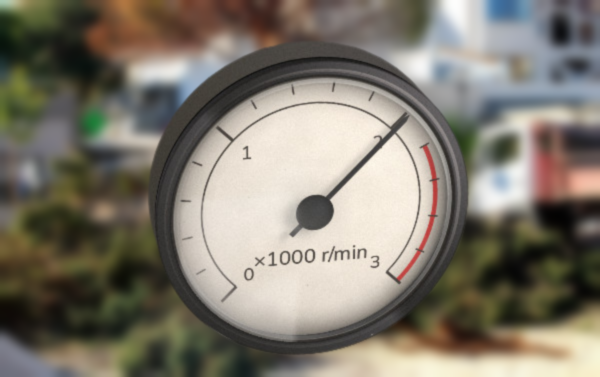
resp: 2000,rpm
